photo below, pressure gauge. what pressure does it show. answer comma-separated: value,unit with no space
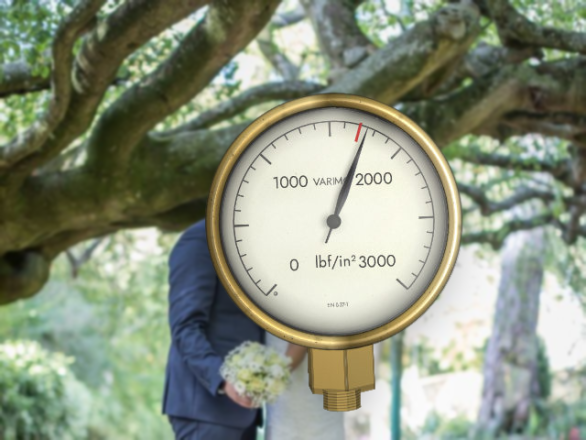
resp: 1750,psi
